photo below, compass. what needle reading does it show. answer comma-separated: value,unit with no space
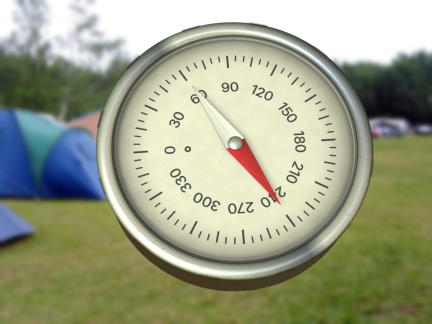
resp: 240,°
